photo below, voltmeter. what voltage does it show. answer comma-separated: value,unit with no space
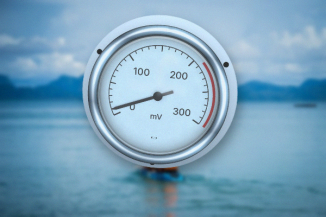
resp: 10,mV
